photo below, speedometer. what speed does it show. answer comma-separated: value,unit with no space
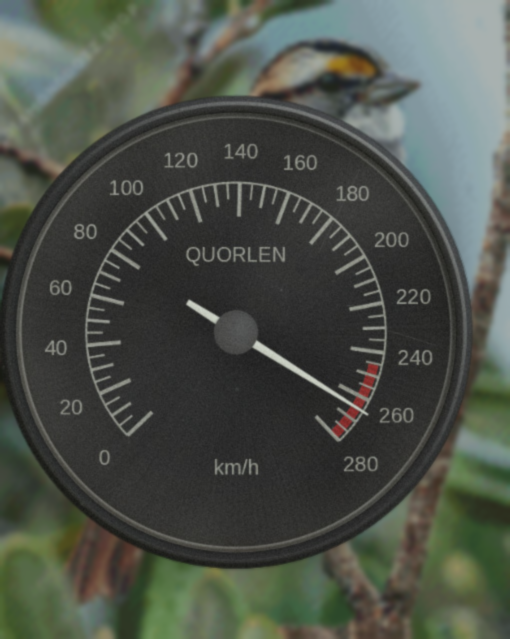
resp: 265,km/h
